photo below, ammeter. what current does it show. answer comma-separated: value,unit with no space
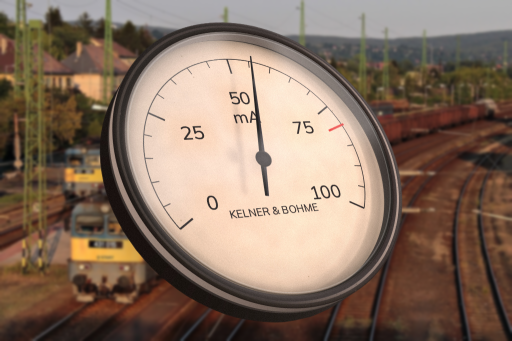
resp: 55,mA
